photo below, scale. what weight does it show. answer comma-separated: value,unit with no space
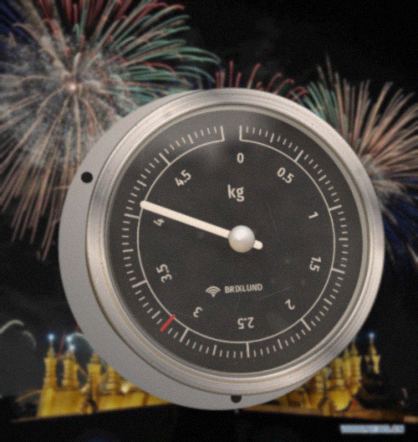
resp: 4.1,kg
